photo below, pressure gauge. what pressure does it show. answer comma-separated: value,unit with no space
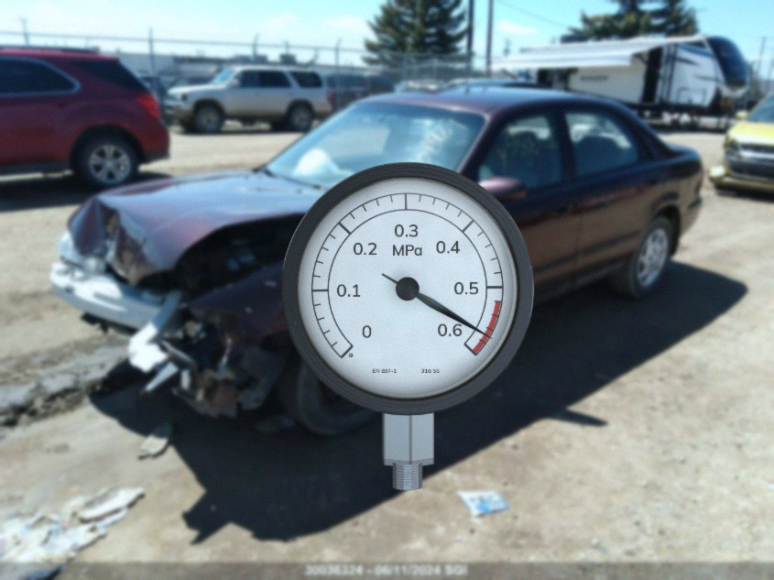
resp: 0.57,MPa
